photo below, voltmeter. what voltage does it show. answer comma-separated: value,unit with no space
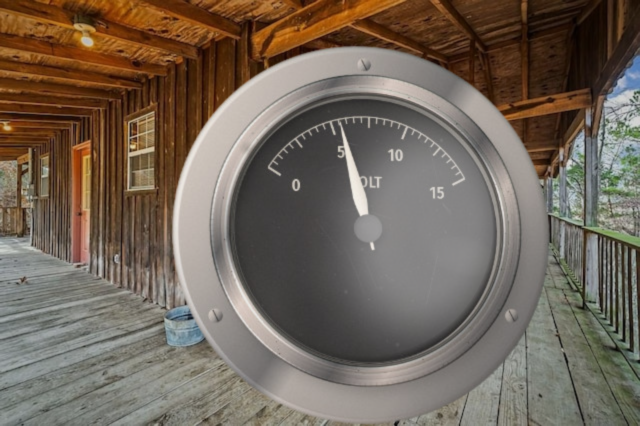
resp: 5.5,V
